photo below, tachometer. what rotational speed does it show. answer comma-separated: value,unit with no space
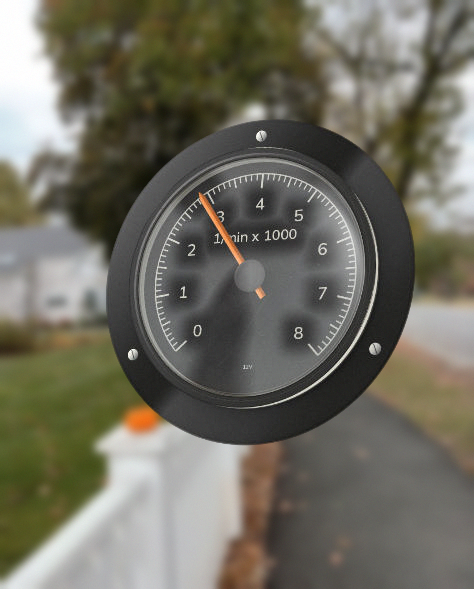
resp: 2900,rpm
